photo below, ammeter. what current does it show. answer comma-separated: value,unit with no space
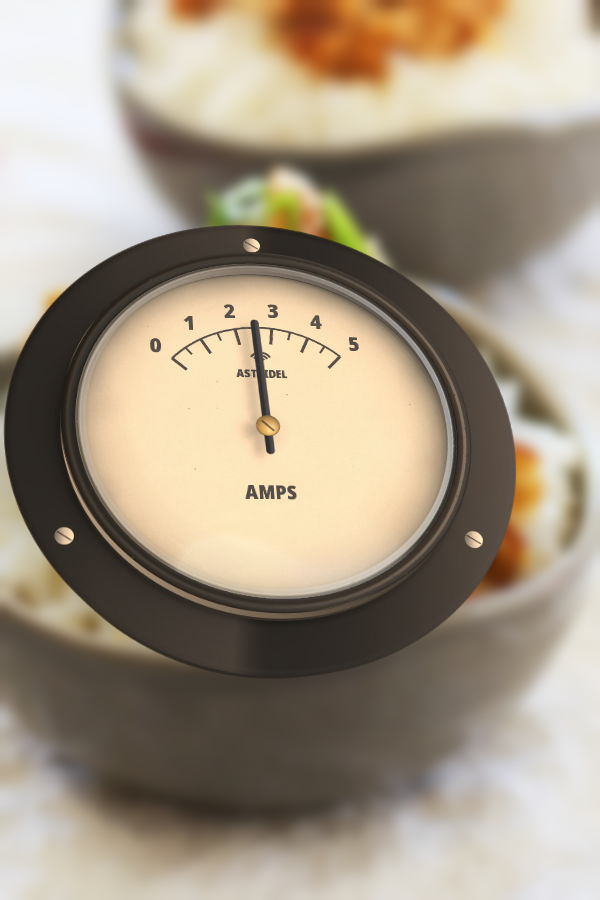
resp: 2.5,A
